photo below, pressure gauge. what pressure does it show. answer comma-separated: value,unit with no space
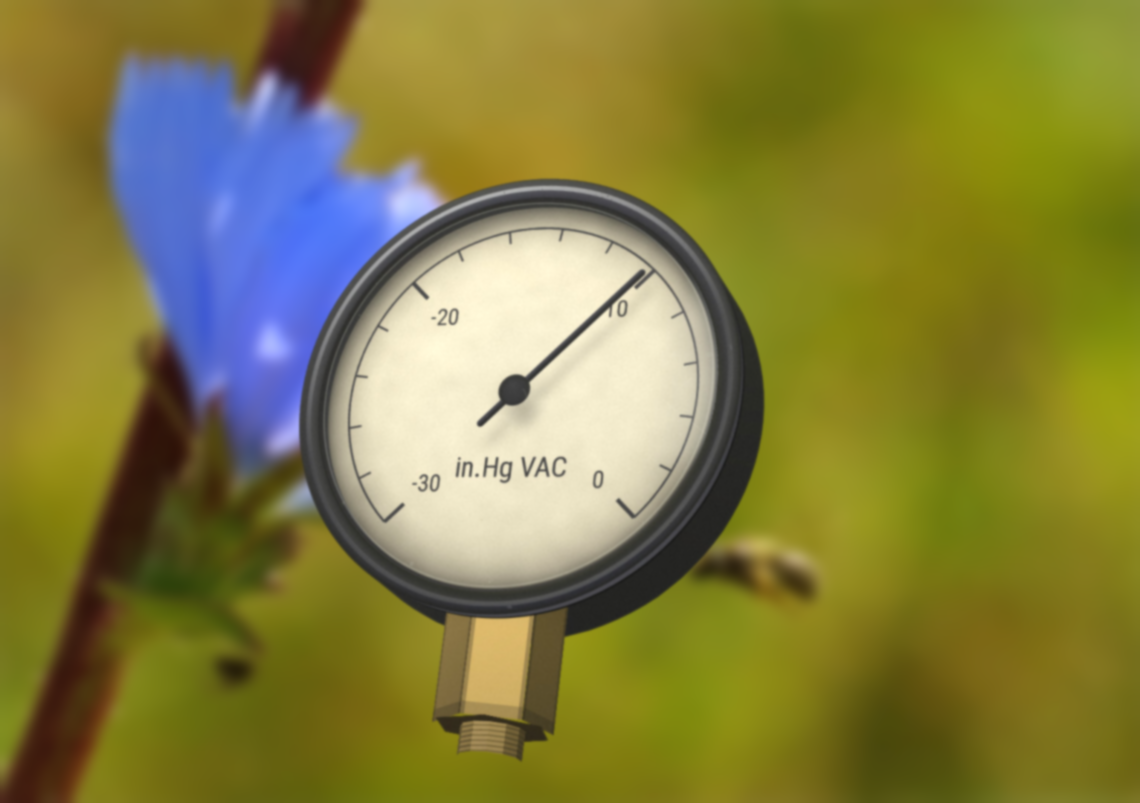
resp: -10,inHg
